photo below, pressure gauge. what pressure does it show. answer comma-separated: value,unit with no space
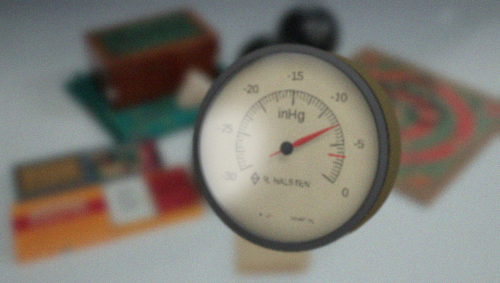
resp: -7.5,inHg
